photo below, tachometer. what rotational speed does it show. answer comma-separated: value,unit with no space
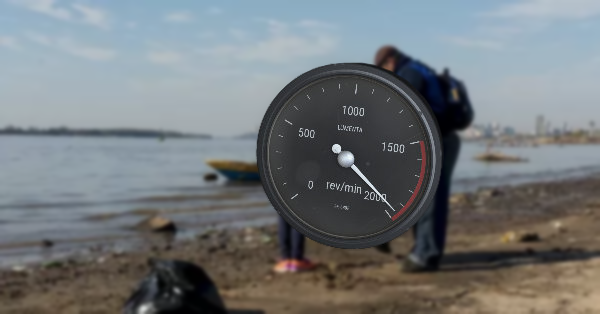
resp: 1950,rpm
